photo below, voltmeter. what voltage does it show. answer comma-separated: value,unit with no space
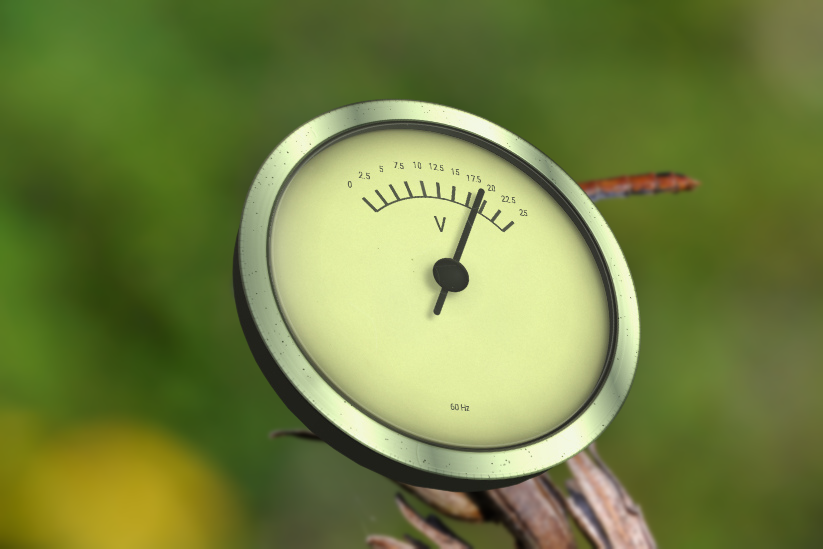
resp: 18.75,V
